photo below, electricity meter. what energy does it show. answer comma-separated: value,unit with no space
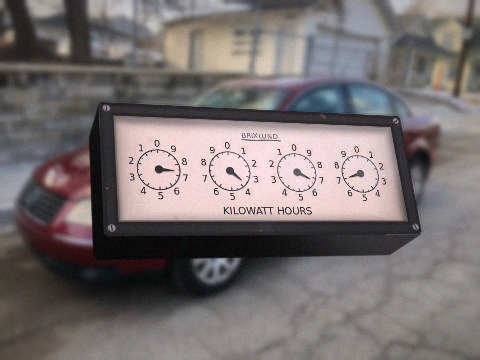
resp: 7367,kWh
